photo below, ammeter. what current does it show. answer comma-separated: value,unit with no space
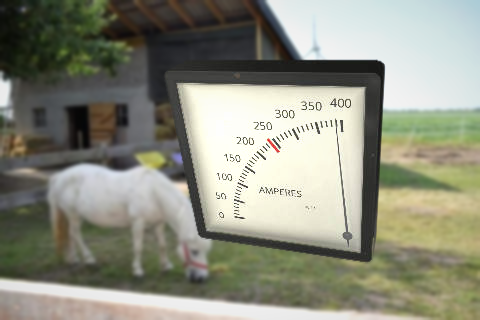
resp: 390,A
